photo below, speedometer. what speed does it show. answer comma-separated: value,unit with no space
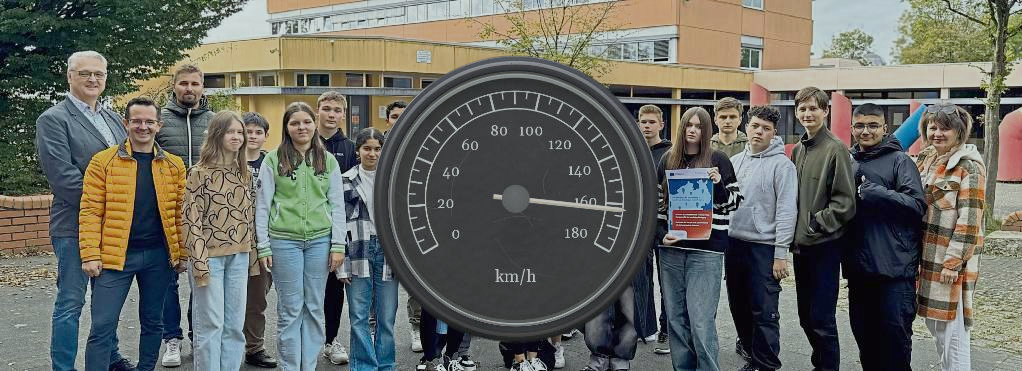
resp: 162.5,km/h
